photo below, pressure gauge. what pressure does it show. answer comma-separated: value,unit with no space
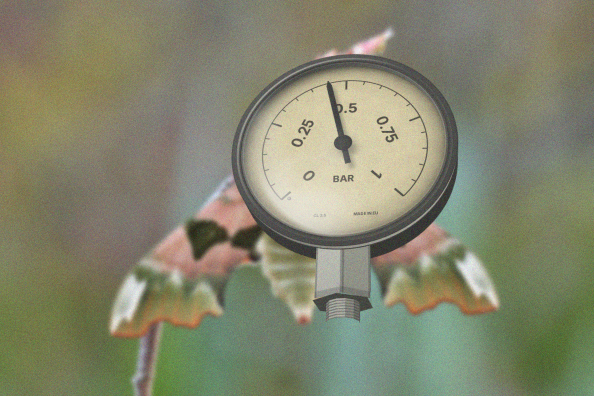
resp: 0.45,bar
